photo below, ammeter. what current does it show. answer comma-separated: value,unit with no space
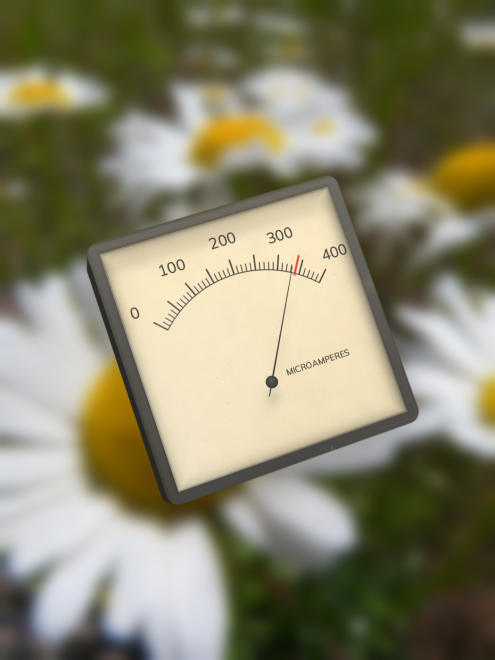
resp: 330,µA
